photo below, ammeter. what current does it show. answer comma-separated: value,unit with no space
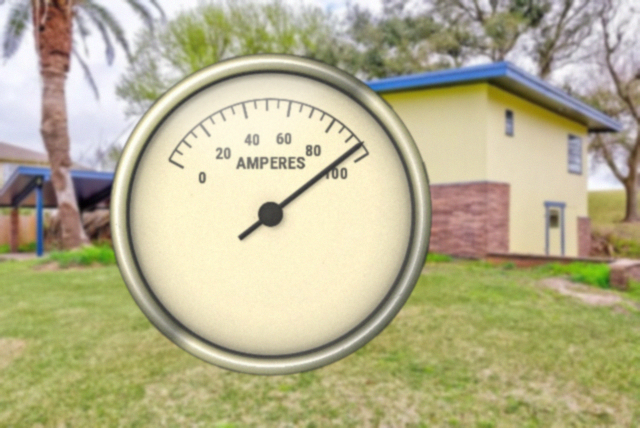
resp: 95,A
